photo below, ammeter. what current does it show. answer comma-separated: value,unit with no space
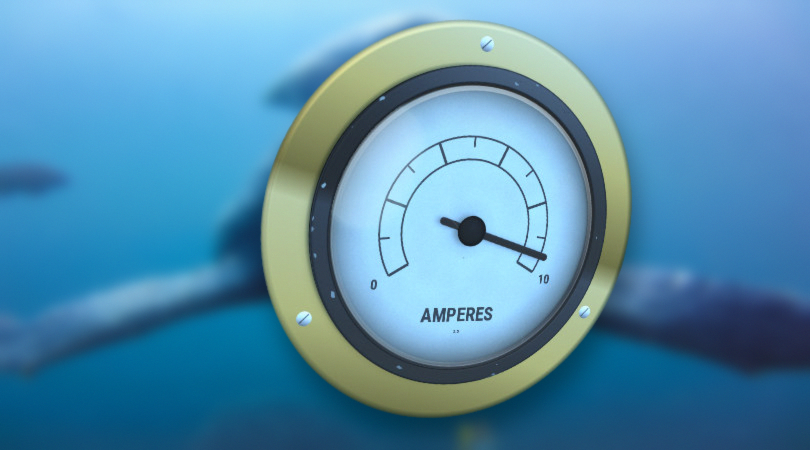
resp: 9.5,A
